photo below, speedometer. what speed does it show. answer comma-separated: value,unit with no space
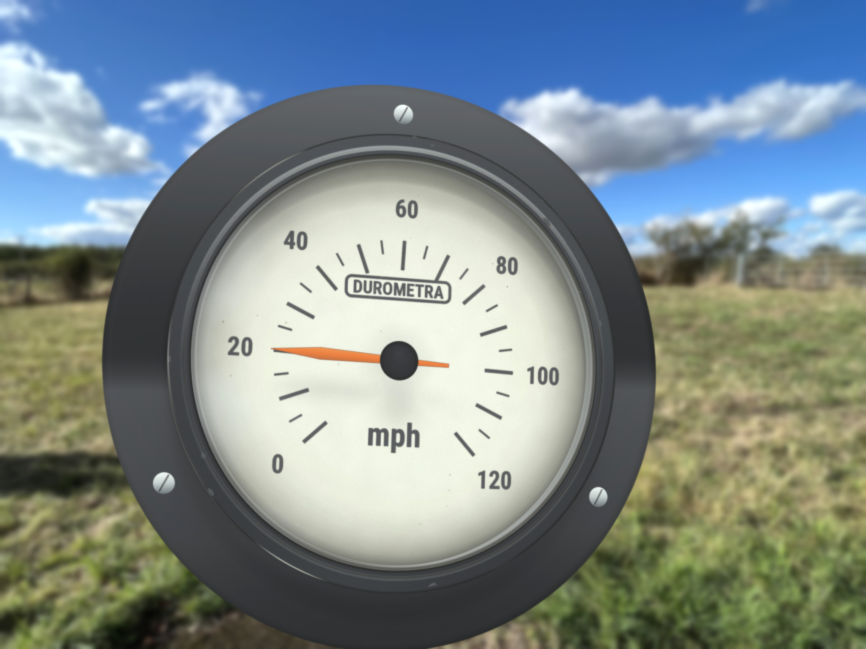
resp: 20,mph
